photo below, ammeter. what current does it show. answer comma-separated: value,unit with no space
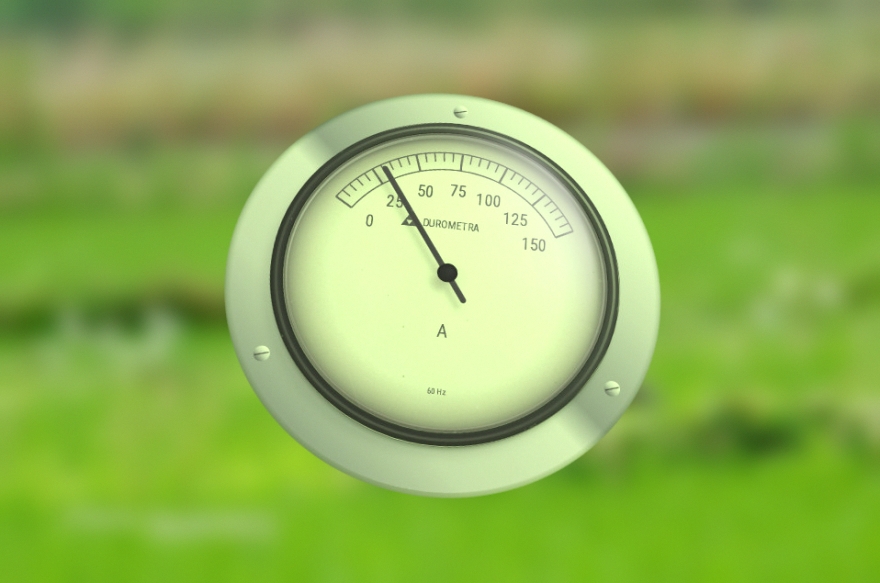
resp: 30,A
